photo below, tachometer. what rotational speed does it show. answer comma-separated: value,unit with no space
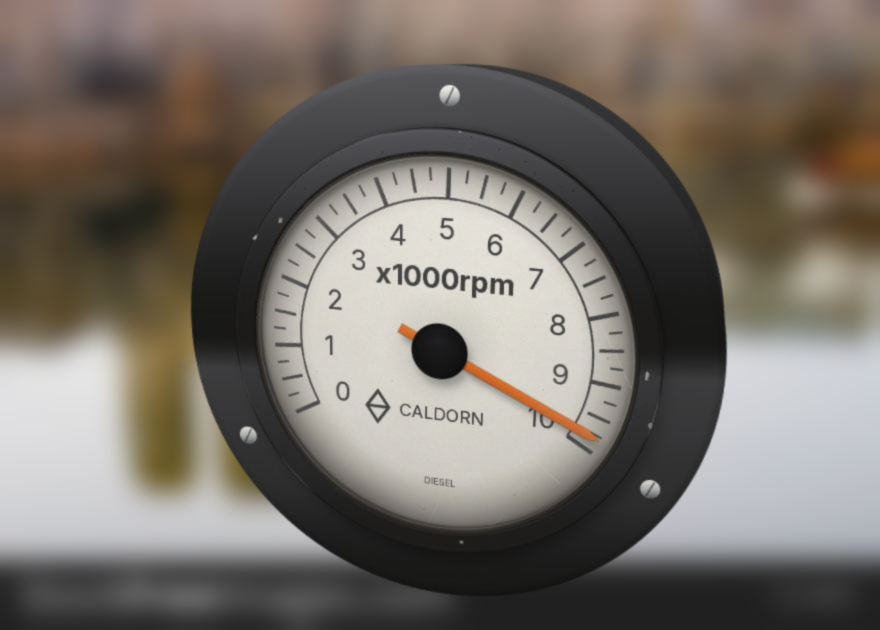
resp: 9750,rpm
